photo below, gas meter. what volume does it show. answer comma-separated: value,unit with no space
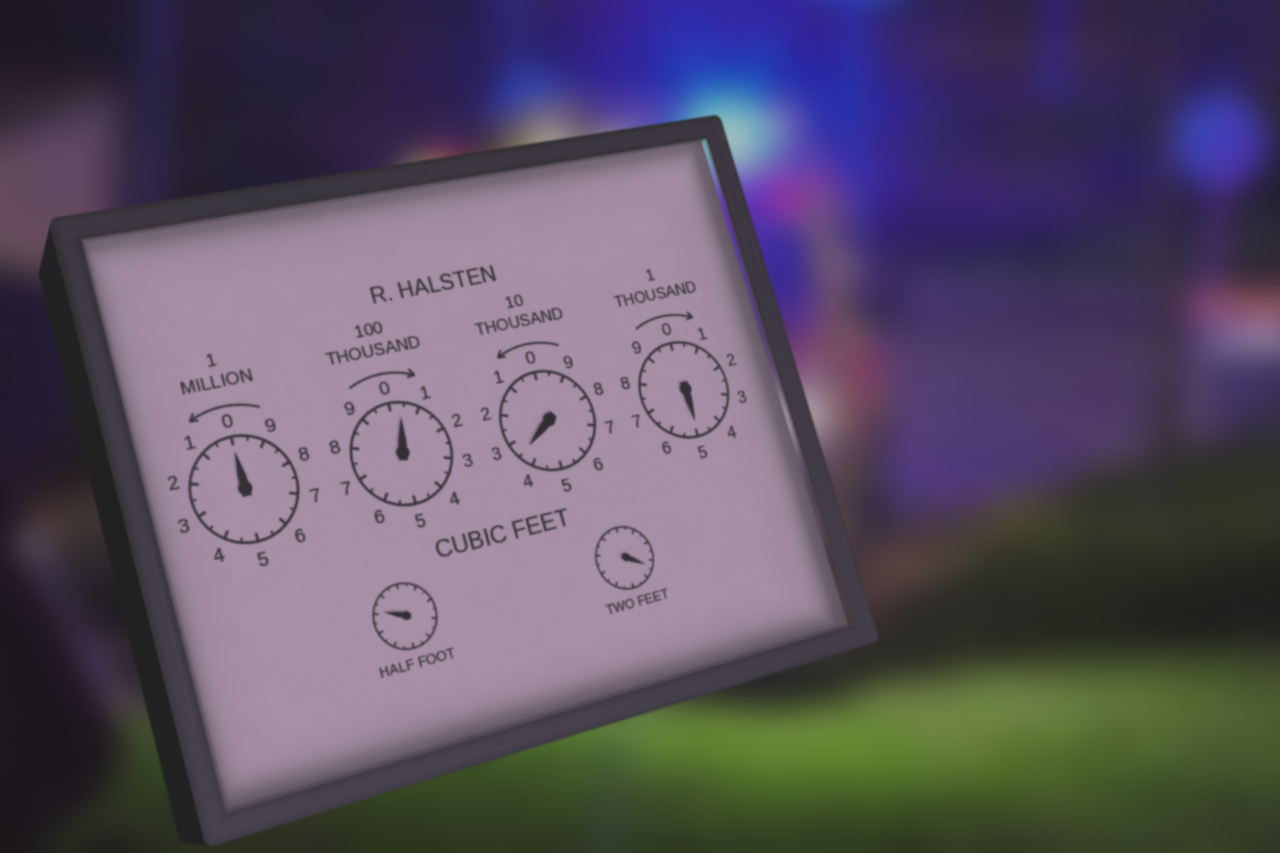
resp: 3500,ft³
